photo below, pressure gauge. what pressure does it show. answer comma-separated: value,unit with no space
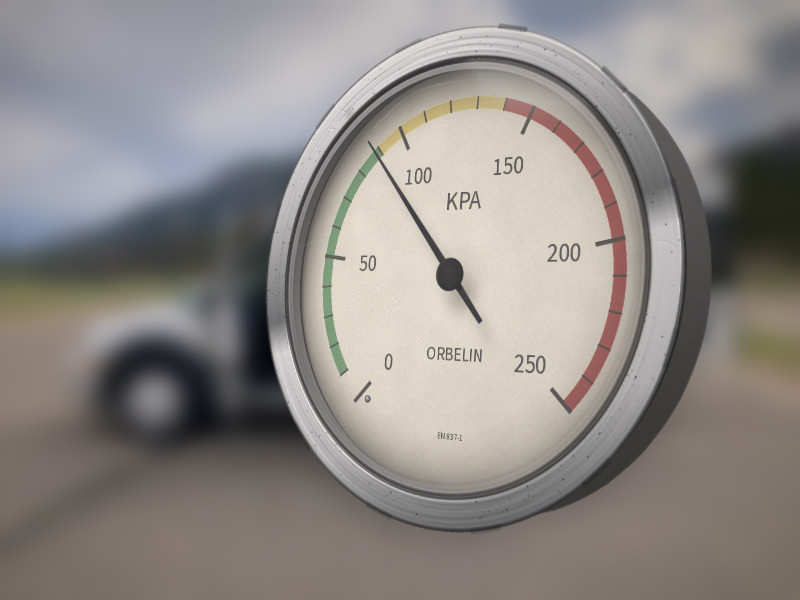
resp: 90,kPa
